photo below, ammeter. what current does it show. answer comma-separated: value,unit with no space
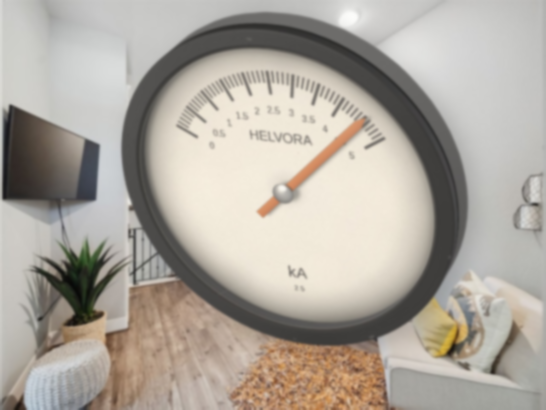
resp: 4.5,kA
